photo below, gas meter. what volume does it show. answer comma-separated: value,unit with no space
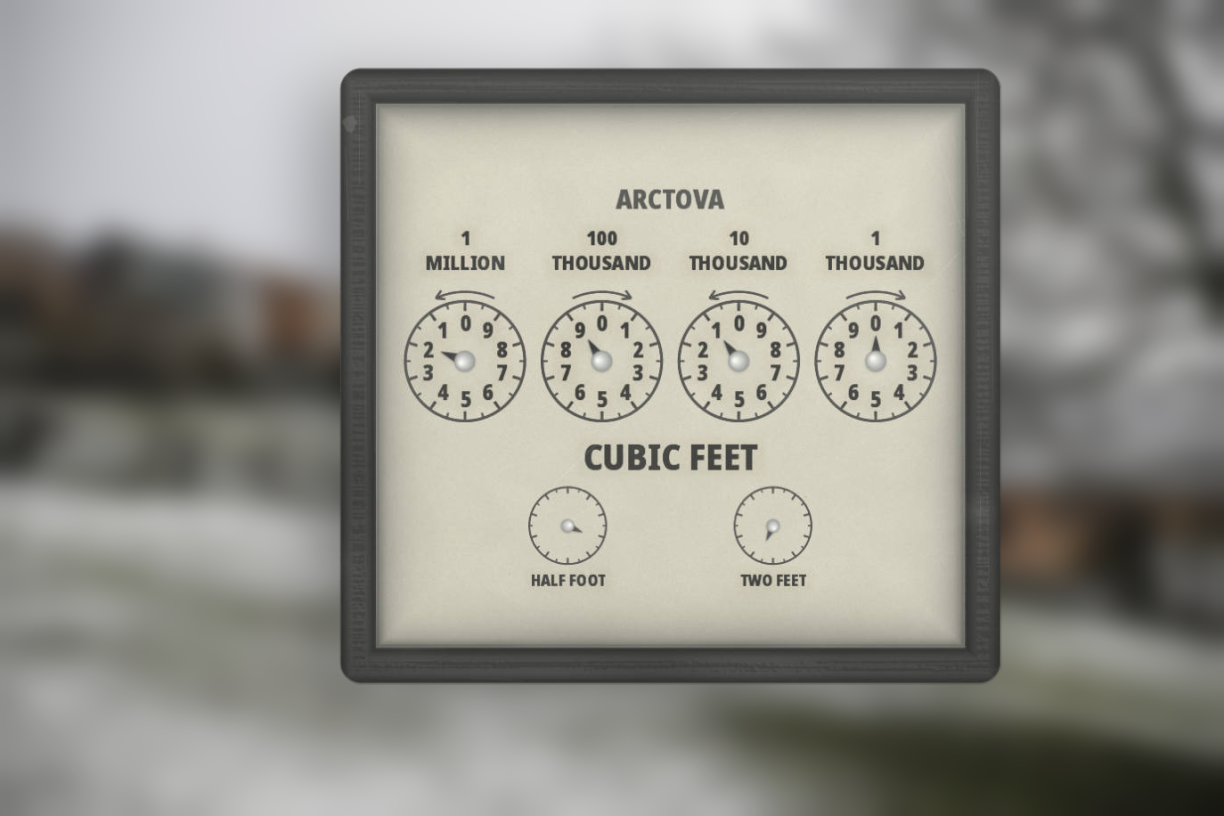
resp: 191000,ft³
